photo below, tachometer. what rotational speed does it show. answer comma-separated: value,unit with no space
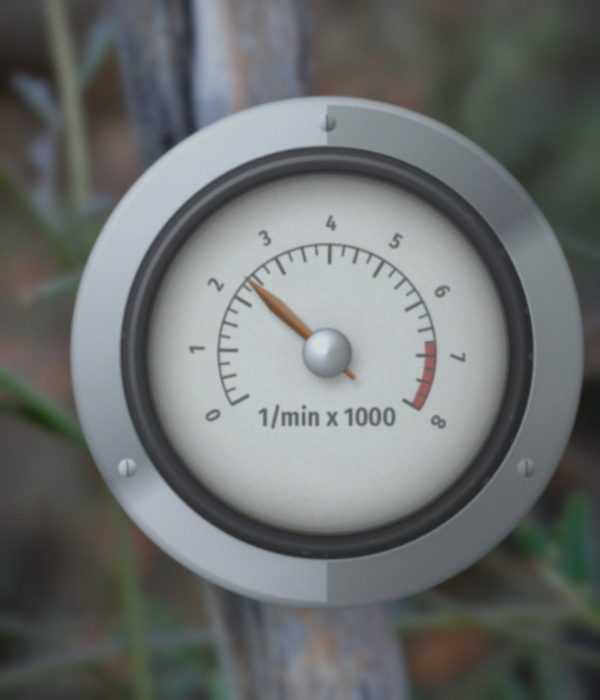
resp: 2375,rpm
